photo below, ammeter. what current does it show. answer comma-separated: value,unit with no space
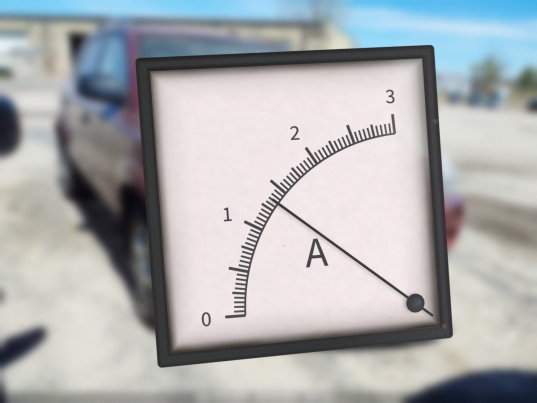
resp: 1.35,A
